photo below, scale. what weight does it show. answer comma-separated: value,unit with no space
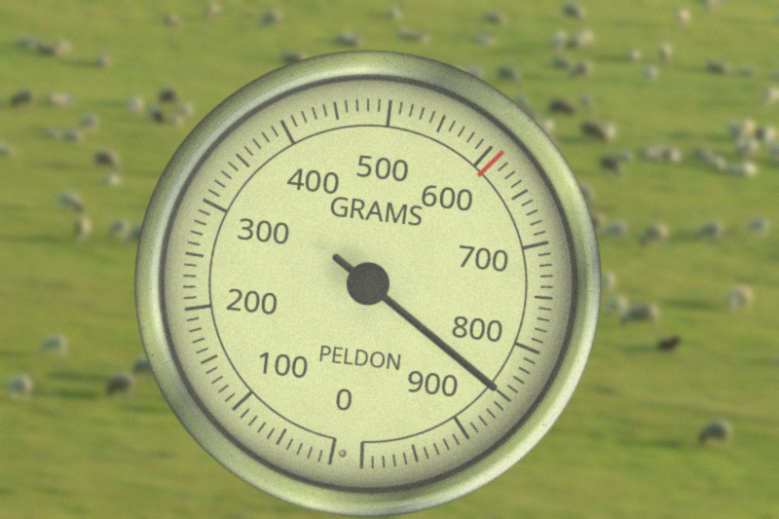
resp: 850,g
